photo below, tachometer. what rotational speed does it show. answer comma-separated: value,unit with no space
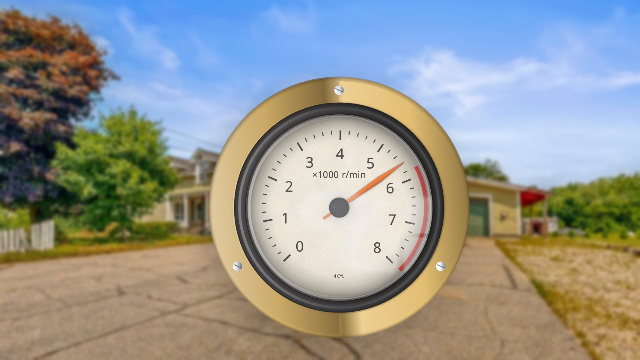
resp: 5600,rpm
